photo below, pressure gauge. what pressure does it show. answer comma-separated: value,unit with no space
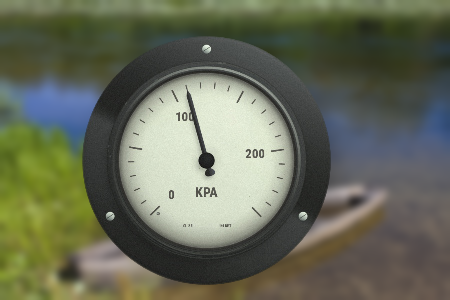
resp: 110,kPa
